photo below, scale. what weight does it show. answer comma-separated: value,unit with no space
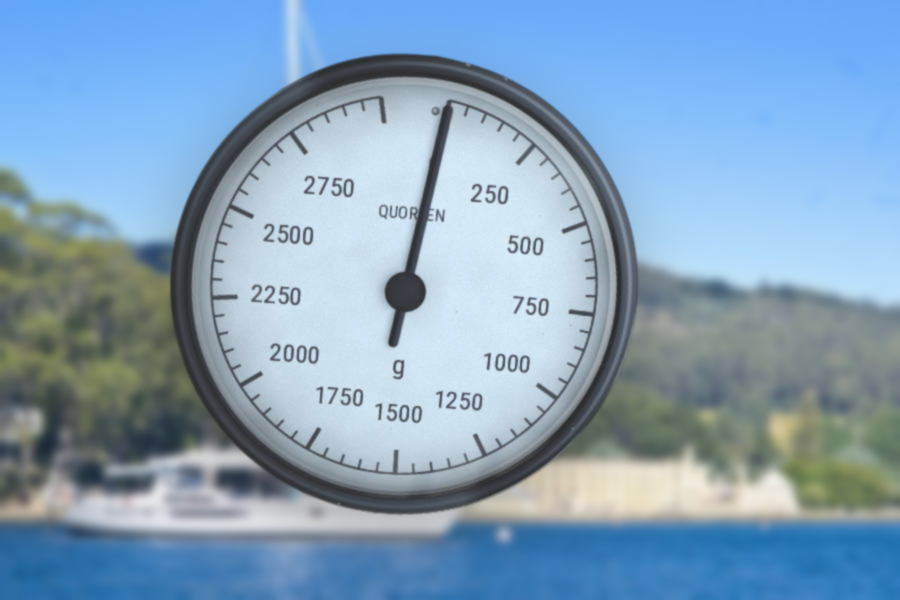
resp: 0,g
